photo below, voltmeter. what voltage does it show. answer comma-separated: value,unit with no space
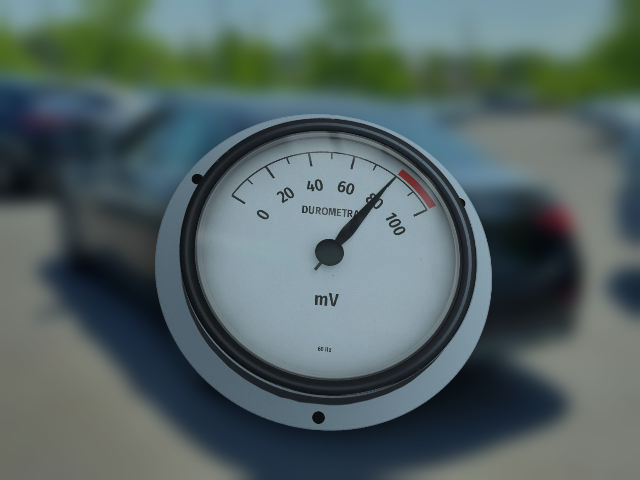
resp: 80,mV
